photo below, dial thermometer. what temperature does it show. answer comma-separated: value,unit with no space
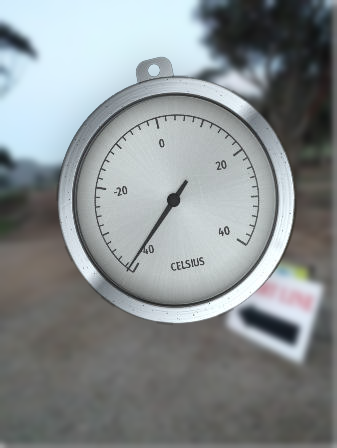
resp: -39,°C
